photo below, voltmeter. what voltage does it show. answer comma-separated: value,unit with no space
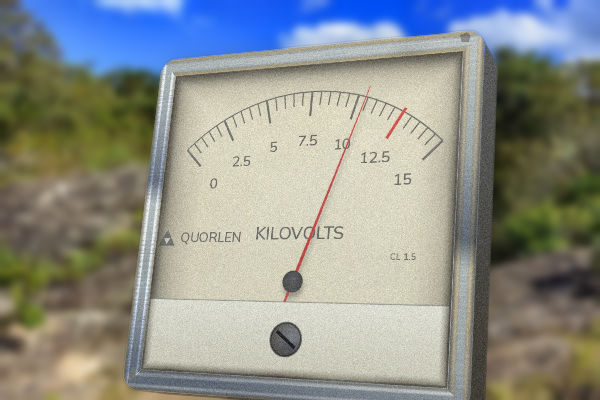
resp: 10.5,kV
